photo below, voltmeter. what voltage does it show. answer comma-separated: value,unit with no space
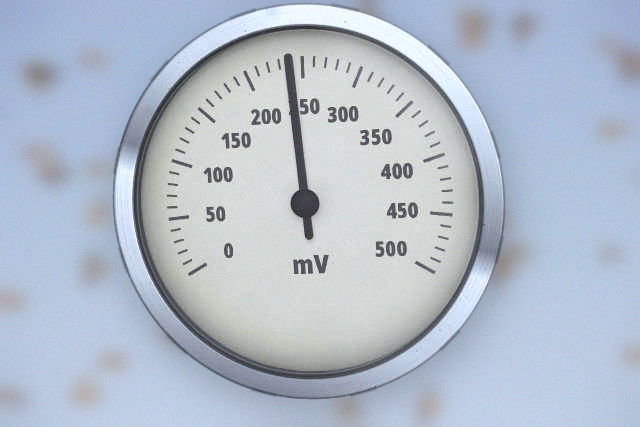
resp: 240,mV
